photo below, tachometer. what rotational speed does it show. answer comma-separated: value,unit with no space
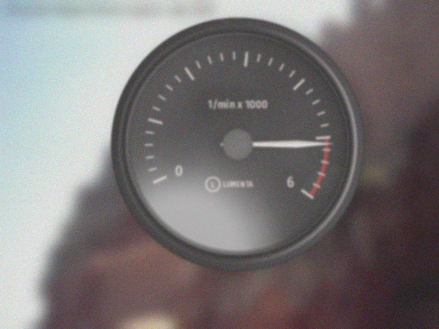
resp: 5100,rpm
